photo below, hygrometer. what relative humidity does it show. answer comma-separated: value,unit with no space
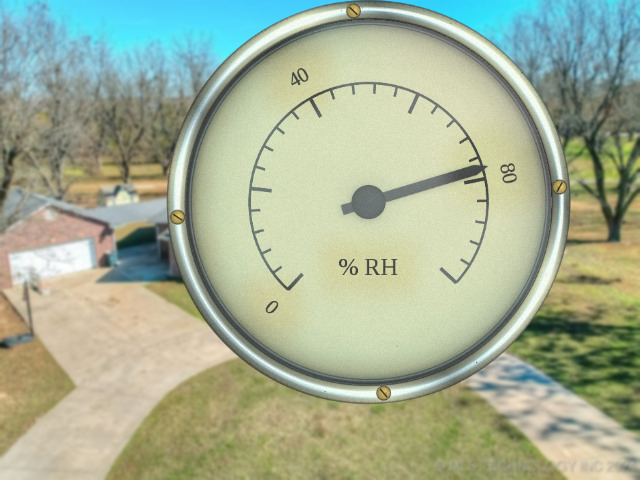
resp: 78,%
